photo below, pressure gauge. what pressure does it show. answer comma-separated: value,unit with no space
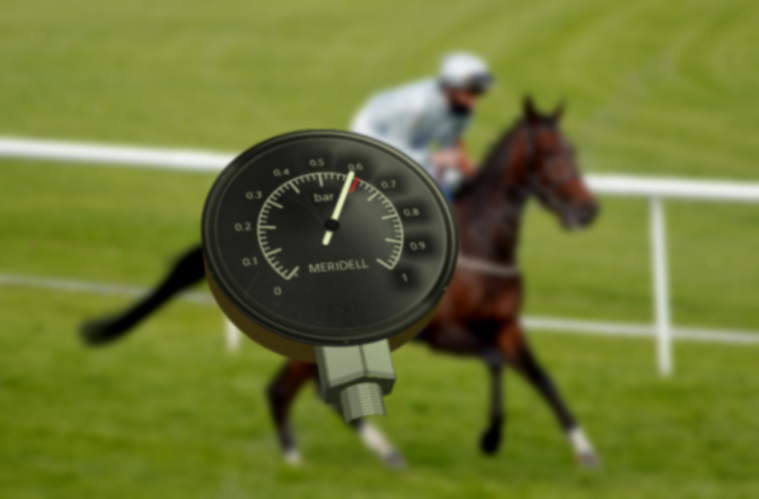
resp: 0.6,bar
